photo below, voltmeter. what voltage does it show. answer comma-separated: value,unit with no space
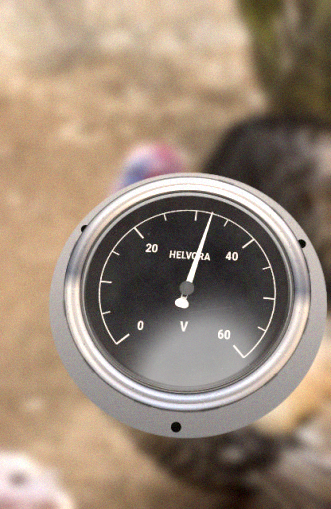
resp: 32.5,V
